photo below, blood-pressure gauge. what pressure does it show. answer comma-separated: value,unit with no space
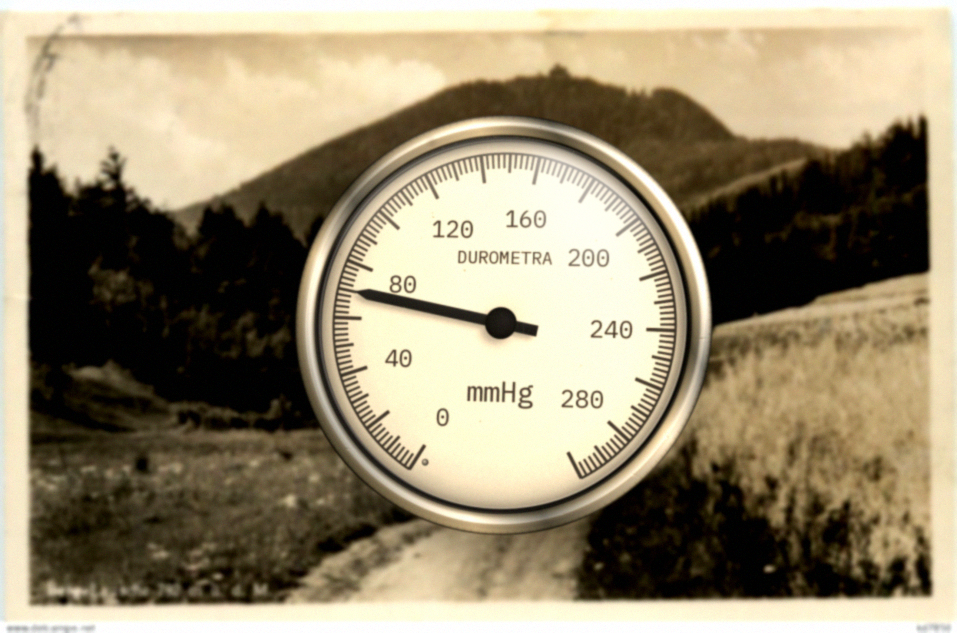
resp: 70,mmHg
